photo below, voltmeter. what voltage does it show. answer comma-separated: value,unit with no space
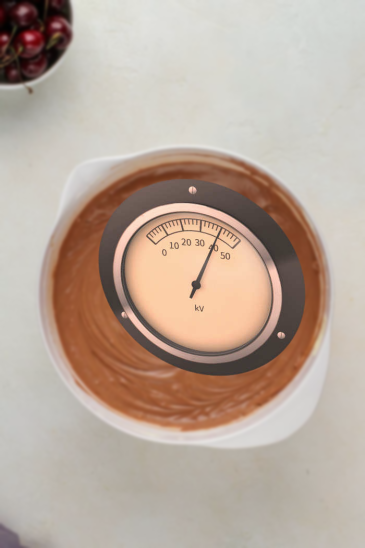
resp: 40,kV
